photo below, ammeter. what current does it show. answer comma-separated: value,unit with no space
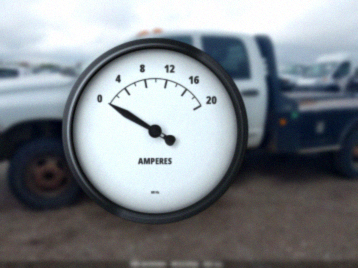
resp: 0,A
